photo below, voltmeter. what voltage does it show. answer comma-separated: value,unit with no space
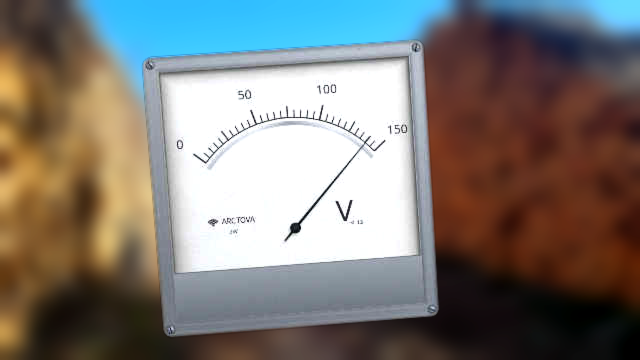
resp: 140,V
